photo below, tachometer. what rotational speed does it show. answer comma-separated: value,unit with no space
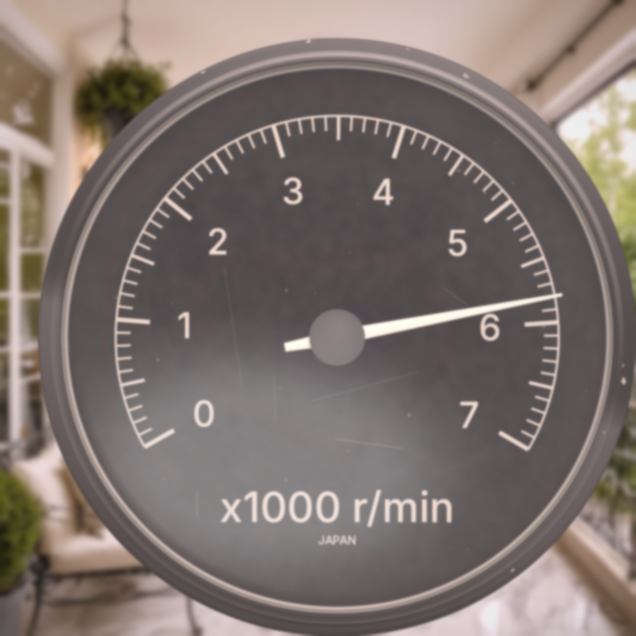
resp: 5800,rpm
